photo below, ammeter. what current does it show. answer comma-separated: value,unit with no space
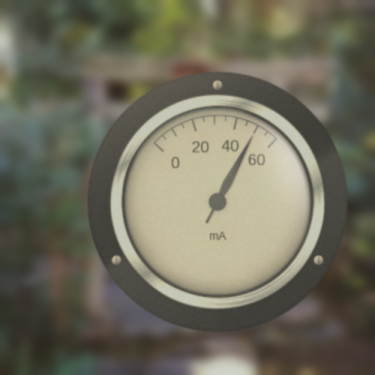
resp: 50,mA
